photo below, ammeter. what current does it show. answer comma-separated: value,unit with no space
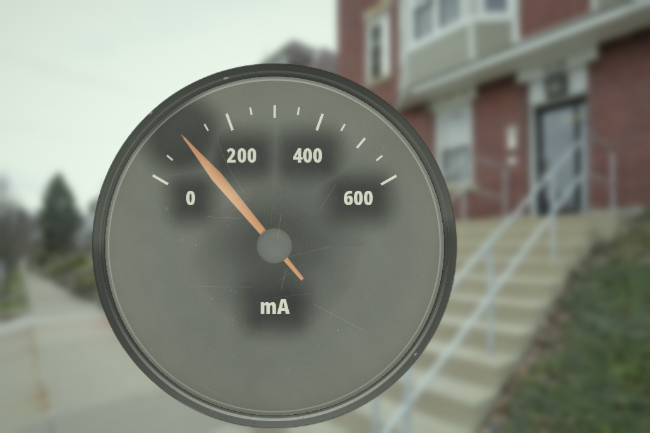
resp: 100,mA
